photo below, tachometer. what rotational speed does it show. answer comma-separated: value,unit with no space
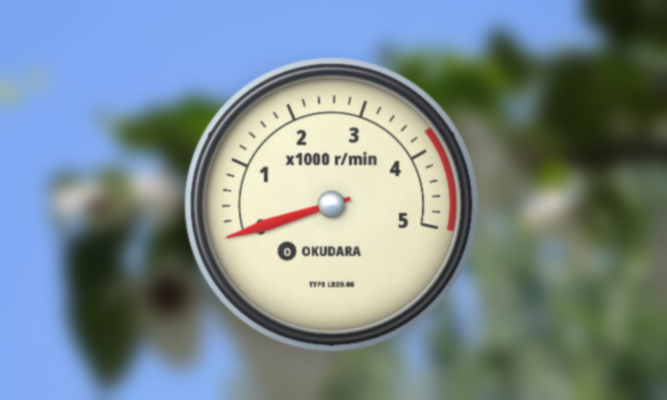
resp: 0,rpm
